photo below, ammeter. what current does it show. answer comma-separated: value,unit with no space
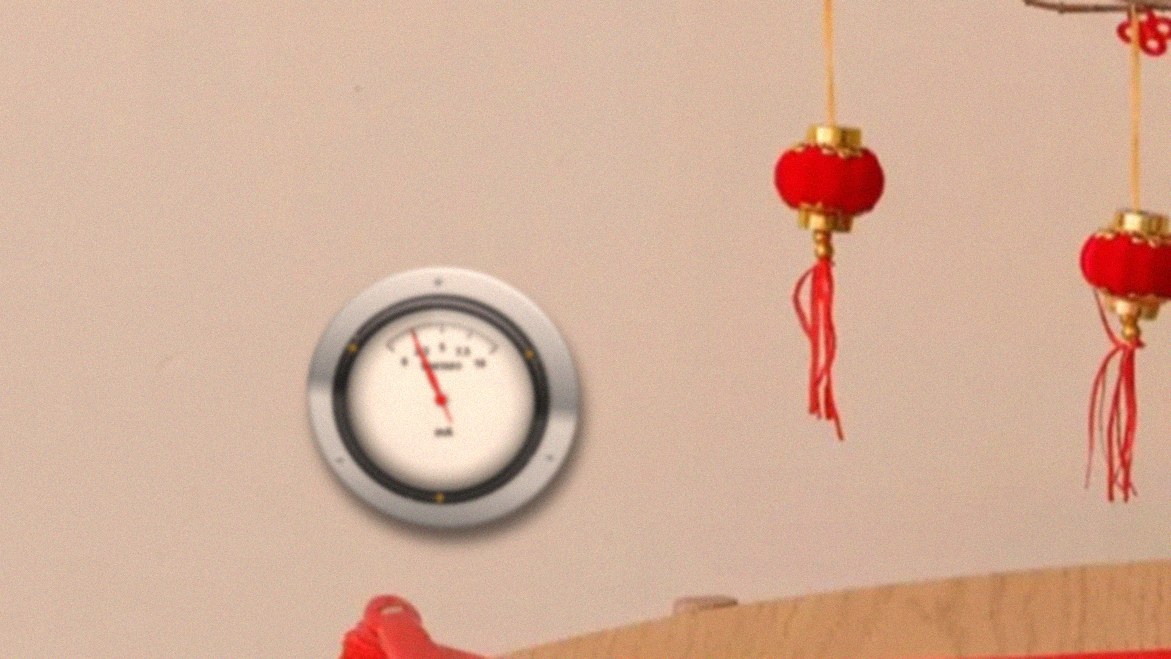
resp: 2.5,mA
